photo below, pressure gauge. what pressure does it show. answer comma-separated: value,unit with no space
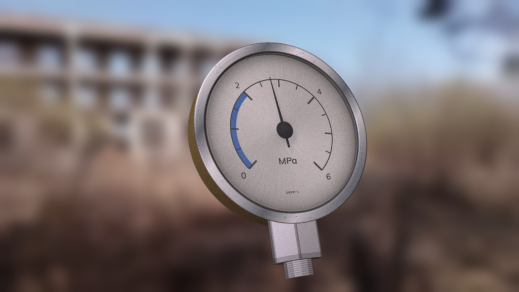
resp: 2.75,MPa
